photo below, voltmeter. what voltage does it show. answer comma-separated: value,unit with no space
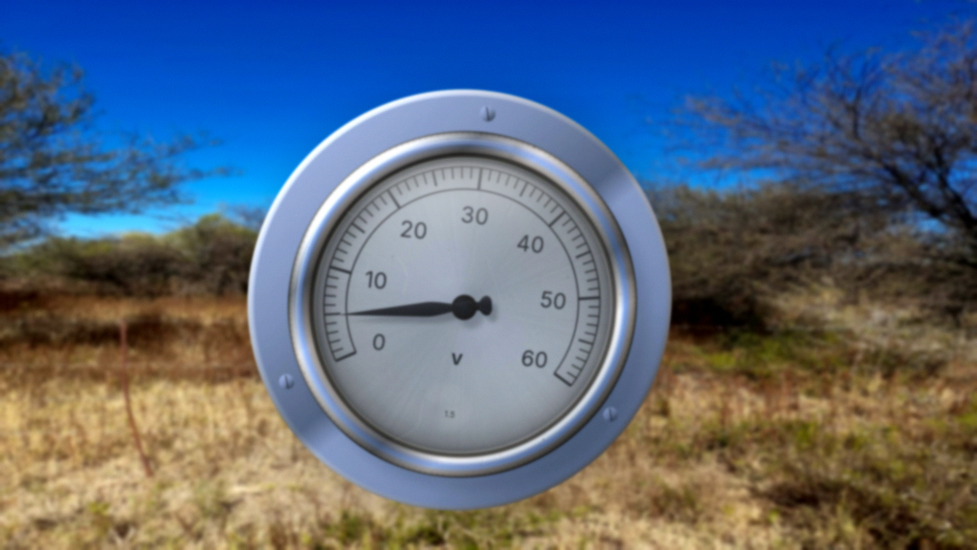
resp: 5,V
